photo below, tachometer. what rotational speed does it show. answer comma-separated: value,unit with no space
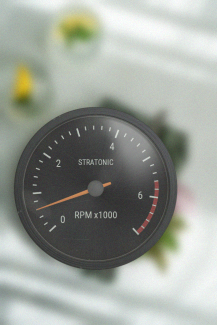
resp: 600,rpm
